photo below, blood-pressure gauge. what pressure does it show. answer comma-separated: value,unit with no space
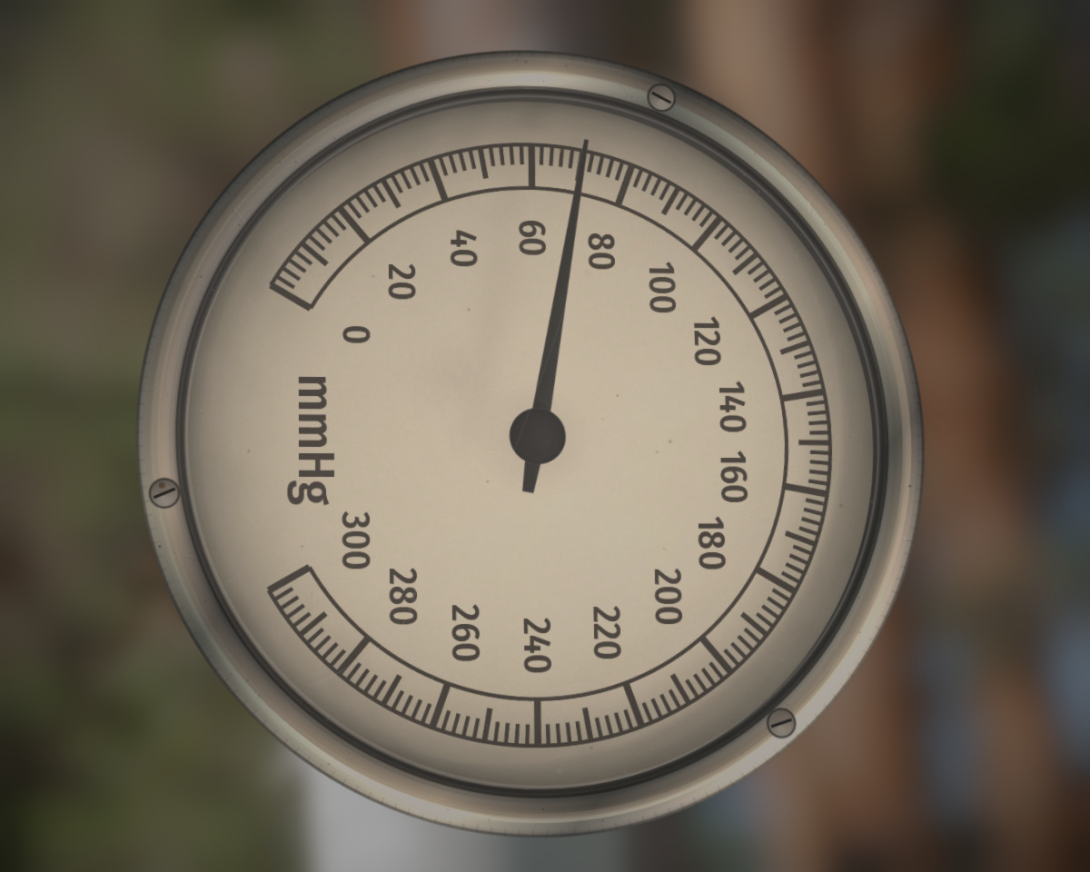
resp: 70,mmHg
